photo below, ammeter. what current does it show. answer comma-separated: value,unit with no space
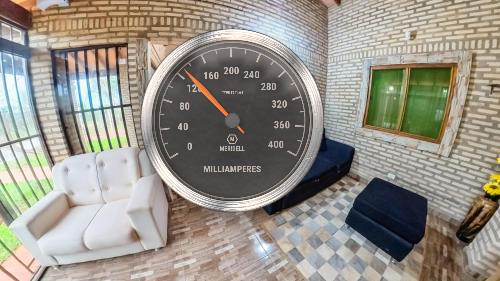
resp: 130,mA
